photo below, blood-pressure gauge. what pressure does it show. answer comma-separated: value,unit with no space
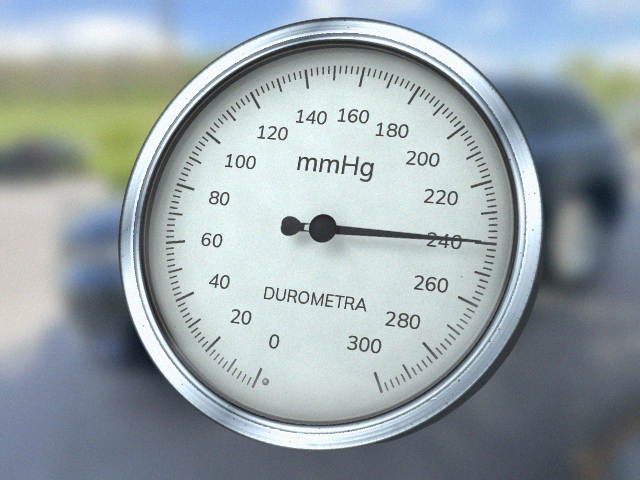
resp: 240,mmHg
